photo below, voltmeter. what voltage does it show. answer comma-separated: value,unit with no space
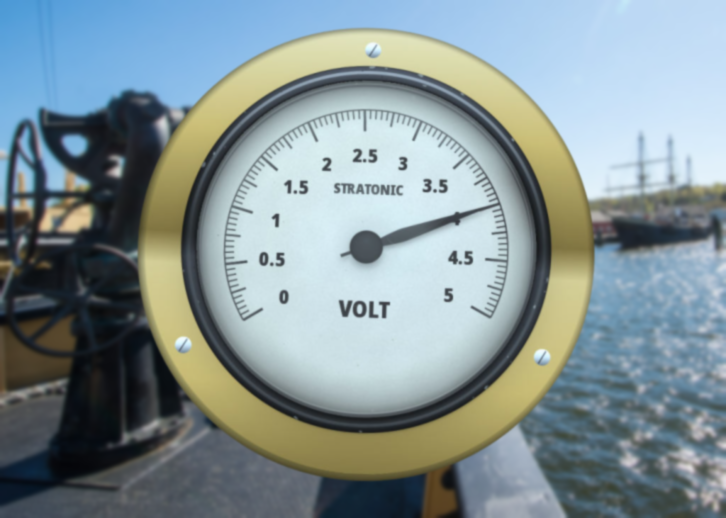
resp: 4,V
